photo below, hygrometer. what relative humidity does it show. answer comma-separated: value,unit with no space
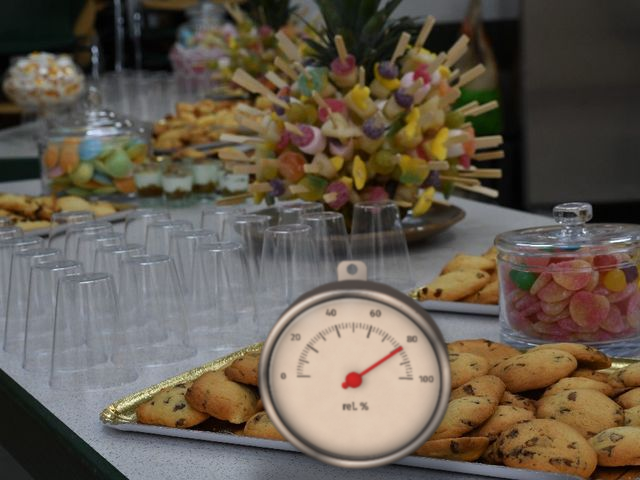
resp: 80,%
